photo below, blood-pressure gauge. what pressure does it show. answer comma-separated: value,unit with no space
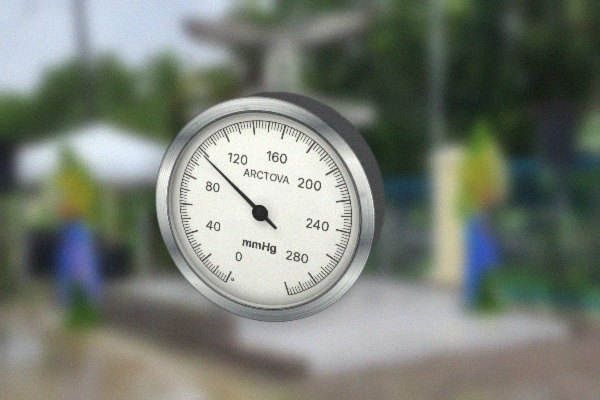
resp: 100,mmHg
